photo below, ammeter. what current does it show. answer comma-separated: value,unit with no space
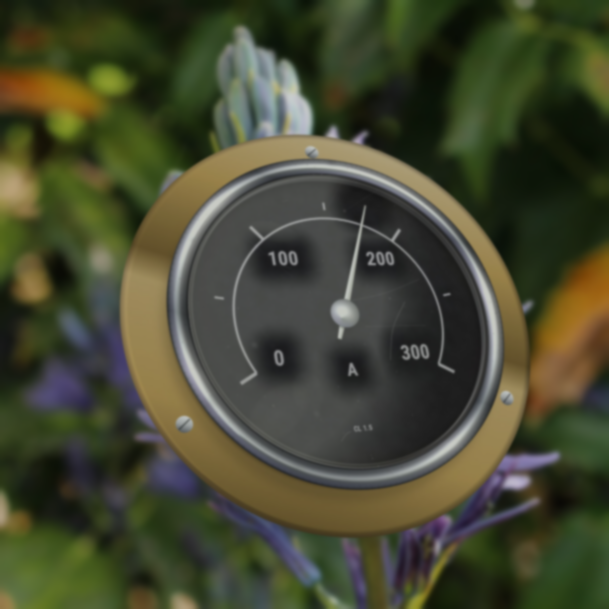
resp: 175,A
